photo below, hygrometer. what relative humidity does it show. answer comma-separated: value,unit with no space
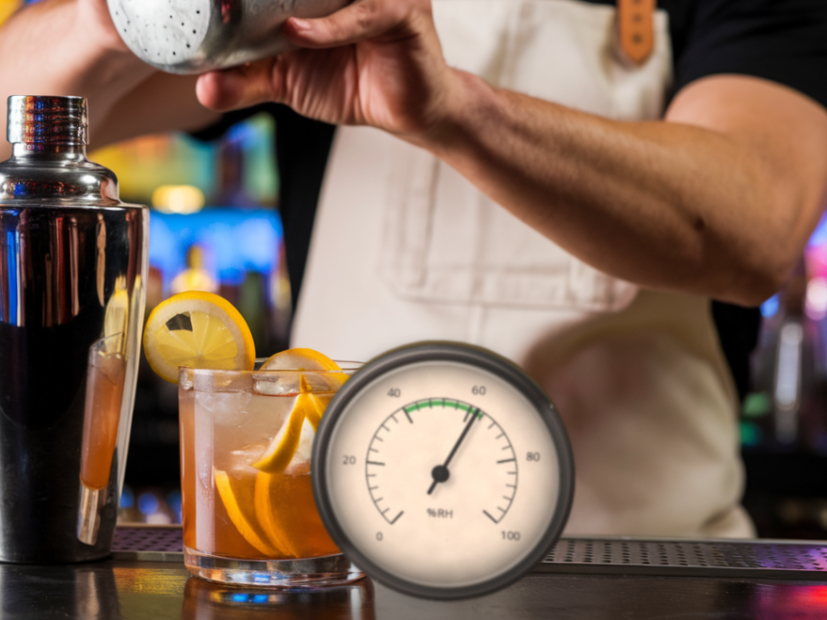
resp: 62,%
